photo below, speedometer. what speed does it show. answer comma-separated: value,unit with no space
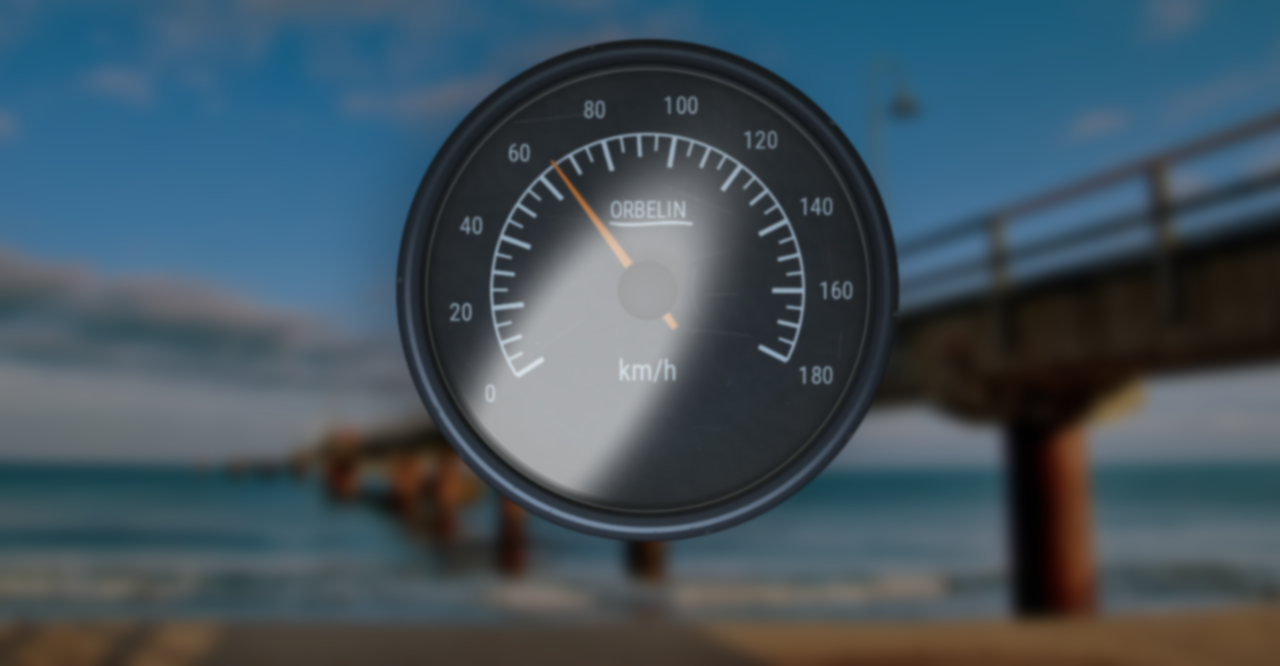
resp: 65,km/h
